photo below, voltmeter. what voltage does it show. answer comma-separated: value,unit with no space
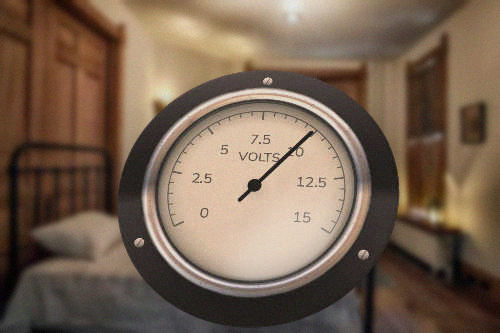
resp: 10,V
